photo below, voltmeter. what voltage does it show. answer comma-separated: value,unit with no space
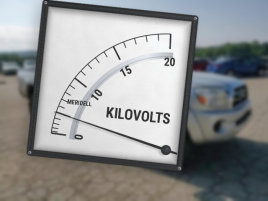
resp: 5,kV
